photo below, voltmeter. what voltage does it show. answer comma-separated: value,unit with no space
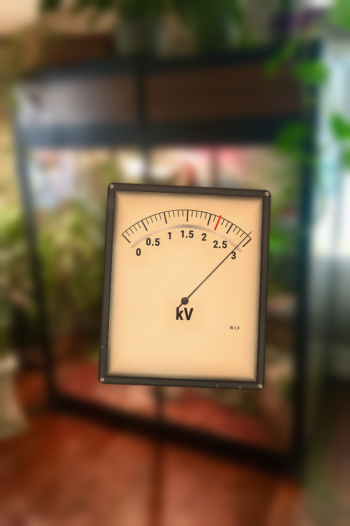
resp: 2.9,kV
